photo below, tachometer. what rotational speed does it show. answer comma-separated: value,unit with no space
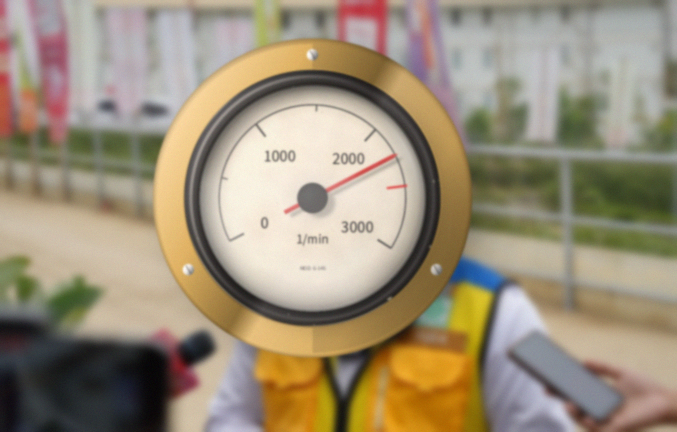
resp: 2250,rpm
